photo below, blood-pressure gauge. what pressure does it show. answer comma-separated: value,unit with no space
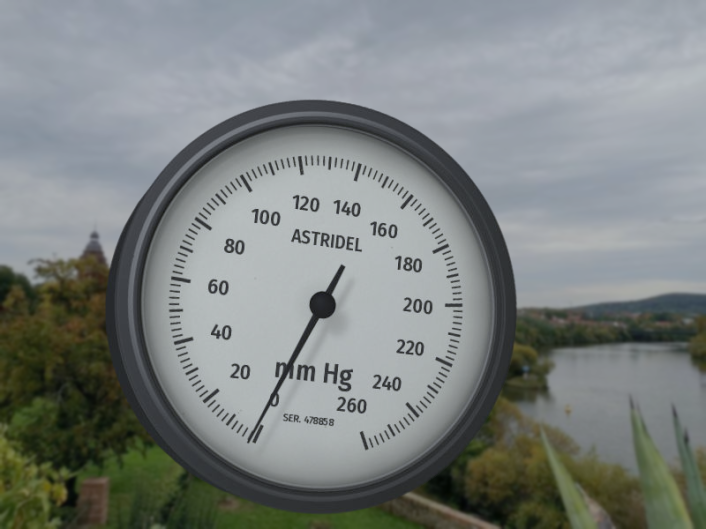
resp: 2,mmHg
